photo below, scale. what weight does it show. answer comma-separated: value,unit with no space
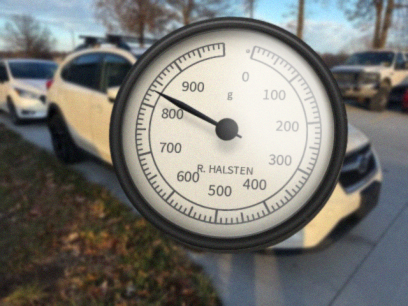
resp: 830,g
